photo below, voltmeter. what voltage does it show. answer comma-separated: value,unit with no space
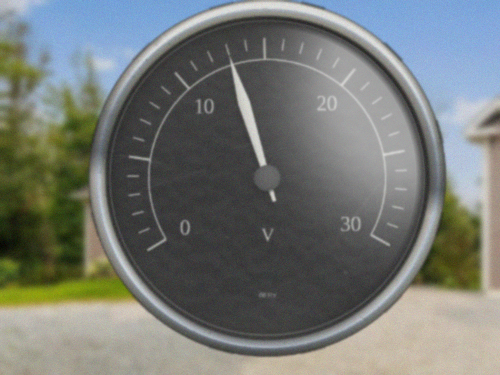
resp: 13,V
